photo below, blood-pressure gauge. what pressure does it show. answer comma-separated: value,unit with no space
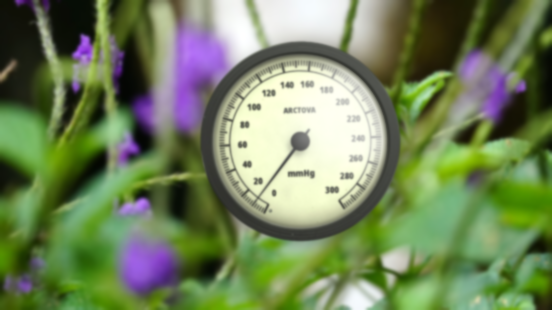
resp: 10,mmHg
